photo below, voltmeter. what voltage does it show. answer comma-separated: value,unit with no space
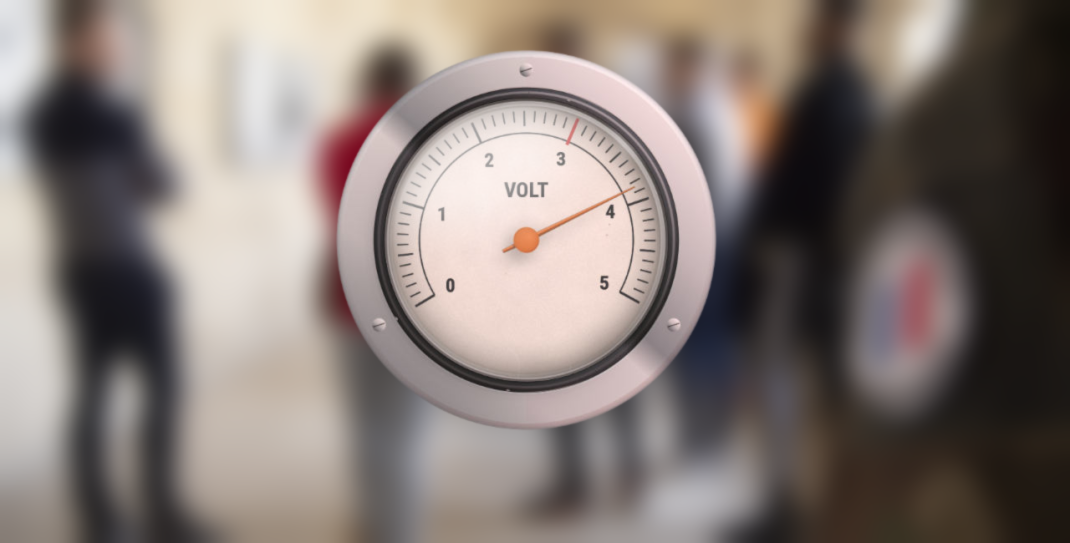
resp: 3.85,V
